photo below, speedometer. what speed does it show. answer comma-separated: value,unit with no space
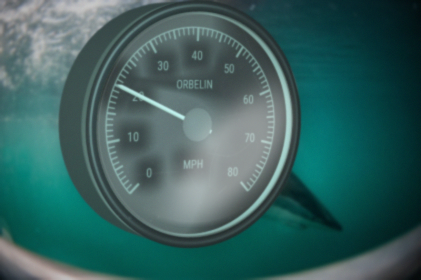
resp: 20,mph
